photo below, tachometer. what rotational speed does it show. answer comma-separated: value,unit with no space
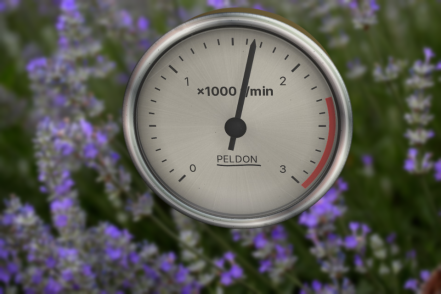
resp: 1650,rpm
